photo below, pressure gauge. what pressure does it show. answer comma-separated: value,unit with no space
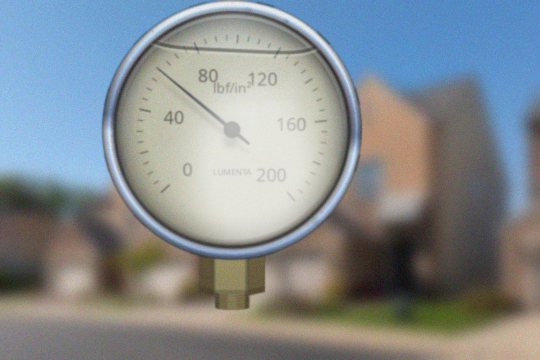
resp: 60,psi
